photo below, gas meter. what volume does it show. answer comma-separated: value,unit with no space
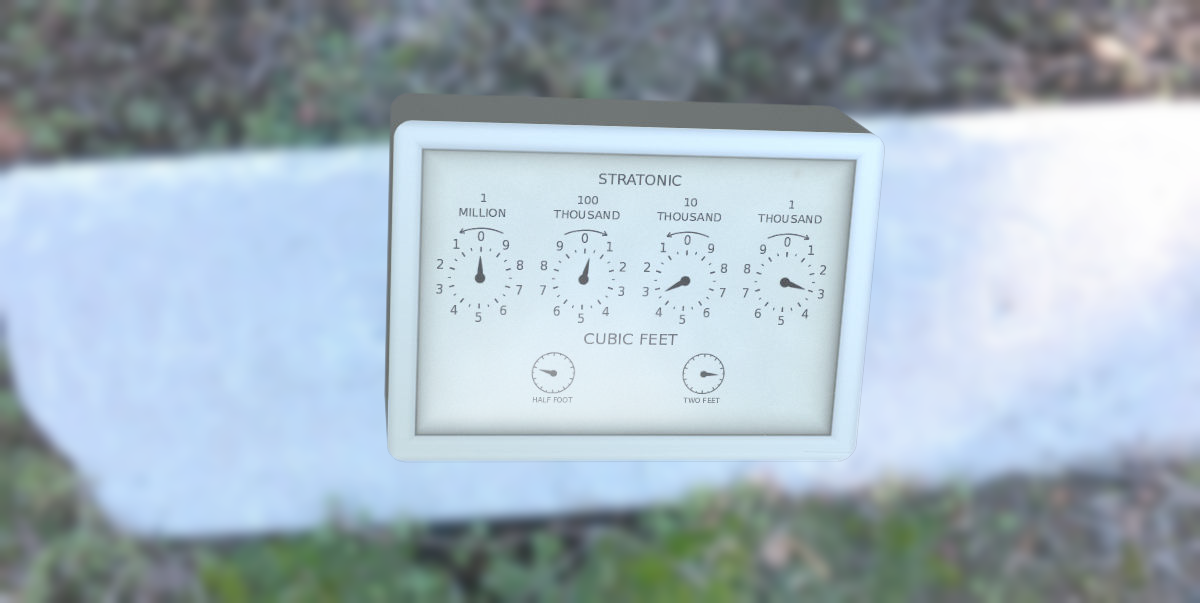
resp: 3300,ft³
